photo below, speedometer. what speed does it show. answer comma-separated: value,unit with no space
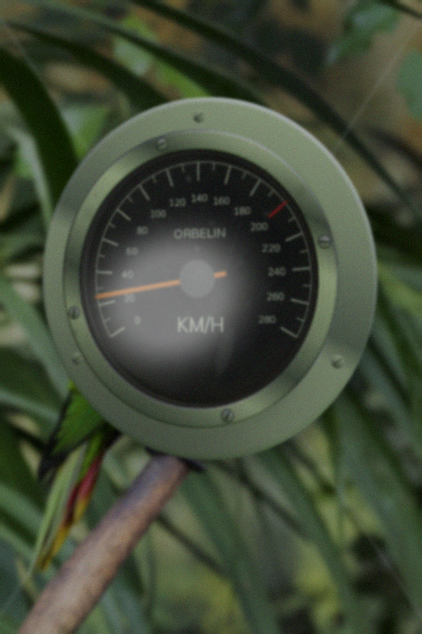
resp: 25,km/h
